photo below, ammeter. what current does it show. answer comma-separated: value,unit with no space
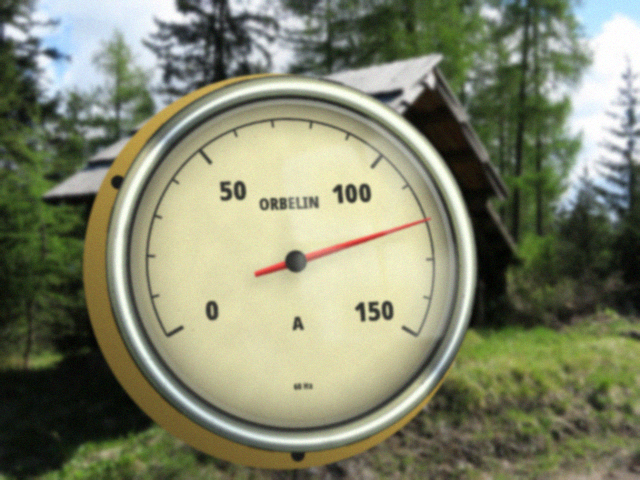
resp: 120,A
